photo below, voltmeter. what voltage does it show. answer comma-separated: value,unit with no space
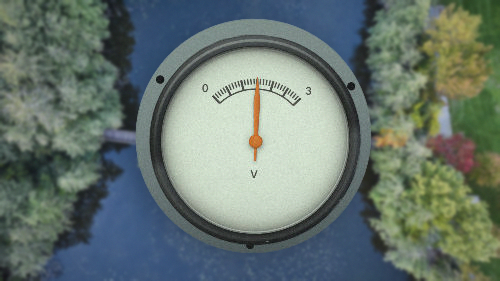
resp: 1.5,V
